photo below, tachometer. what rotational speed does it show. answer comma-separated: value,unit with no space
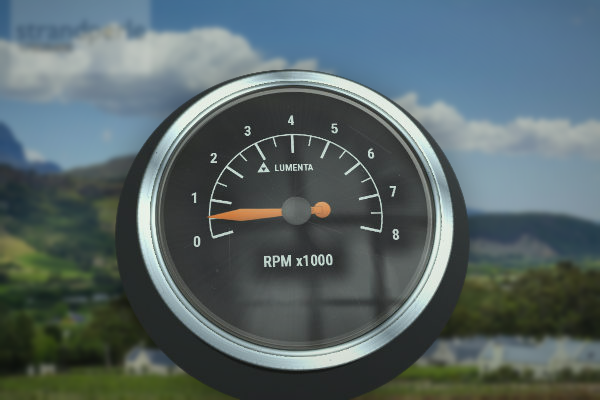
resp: 500,rpm
